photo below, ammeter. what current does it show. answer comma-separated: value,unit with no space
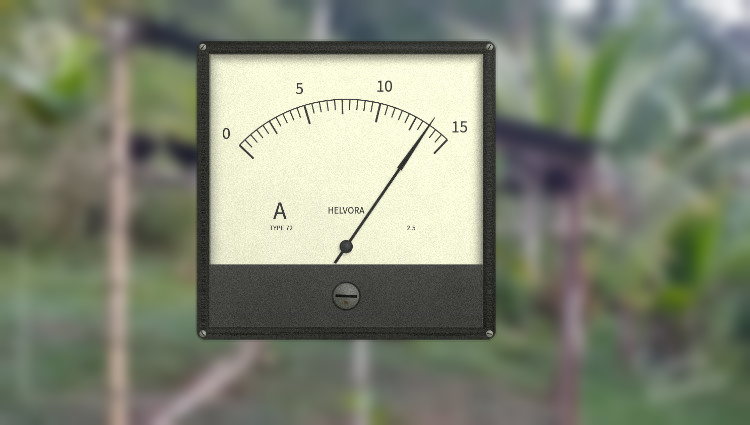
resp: 13.5,A
